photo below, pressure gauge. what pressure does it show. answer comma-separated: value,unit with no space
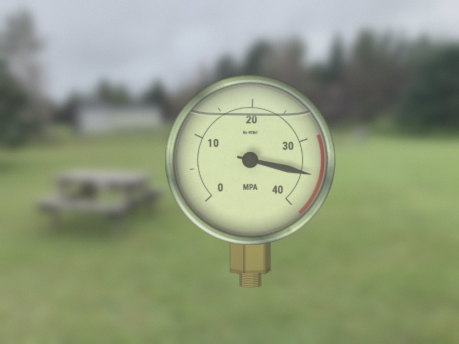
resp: 35,MPa
